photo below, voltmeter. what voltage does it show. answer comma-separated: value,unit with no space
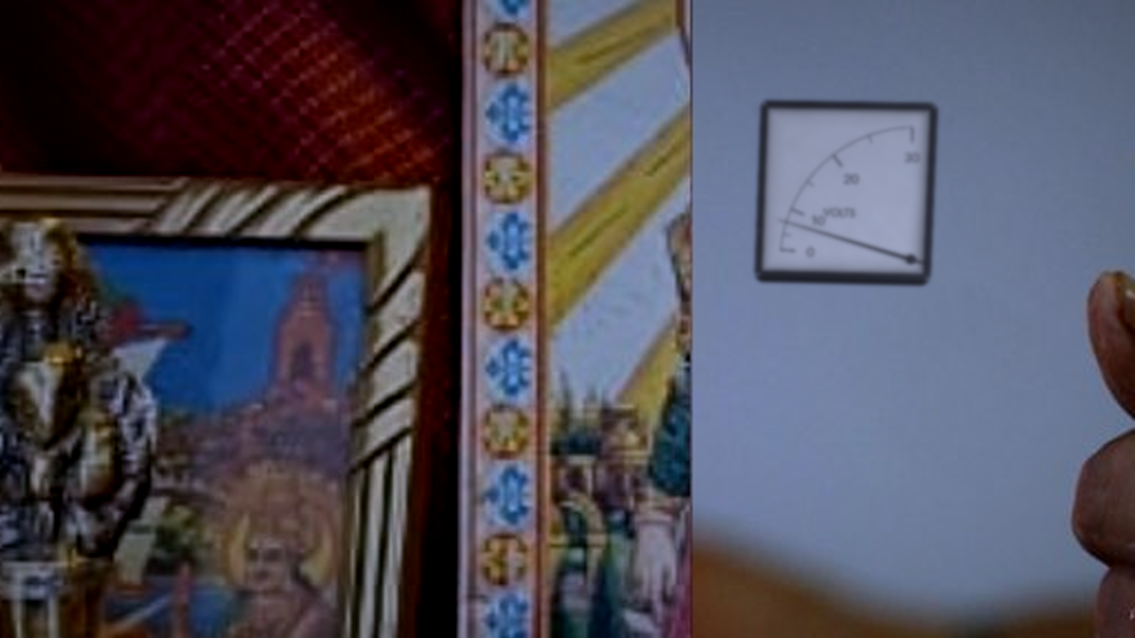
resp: 7.5,V
